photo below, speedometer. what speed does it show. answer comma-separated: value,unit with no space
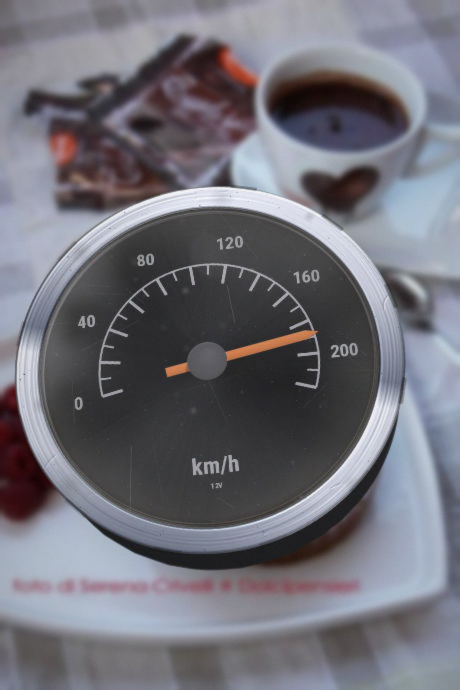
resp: 190,km/h
